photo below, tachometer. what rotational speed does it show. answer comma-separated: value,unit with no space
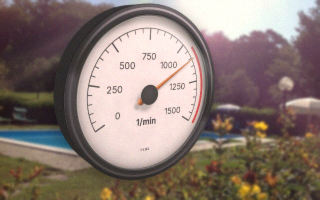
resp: 1100,rpm
